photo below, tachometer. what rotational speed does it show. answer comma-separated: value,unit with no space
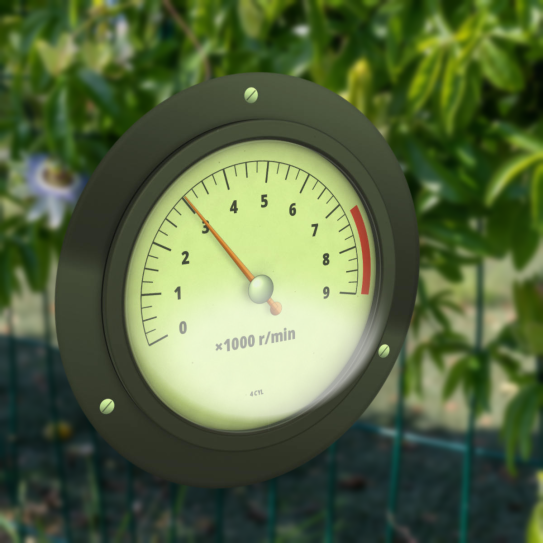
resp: 3000,rpm
